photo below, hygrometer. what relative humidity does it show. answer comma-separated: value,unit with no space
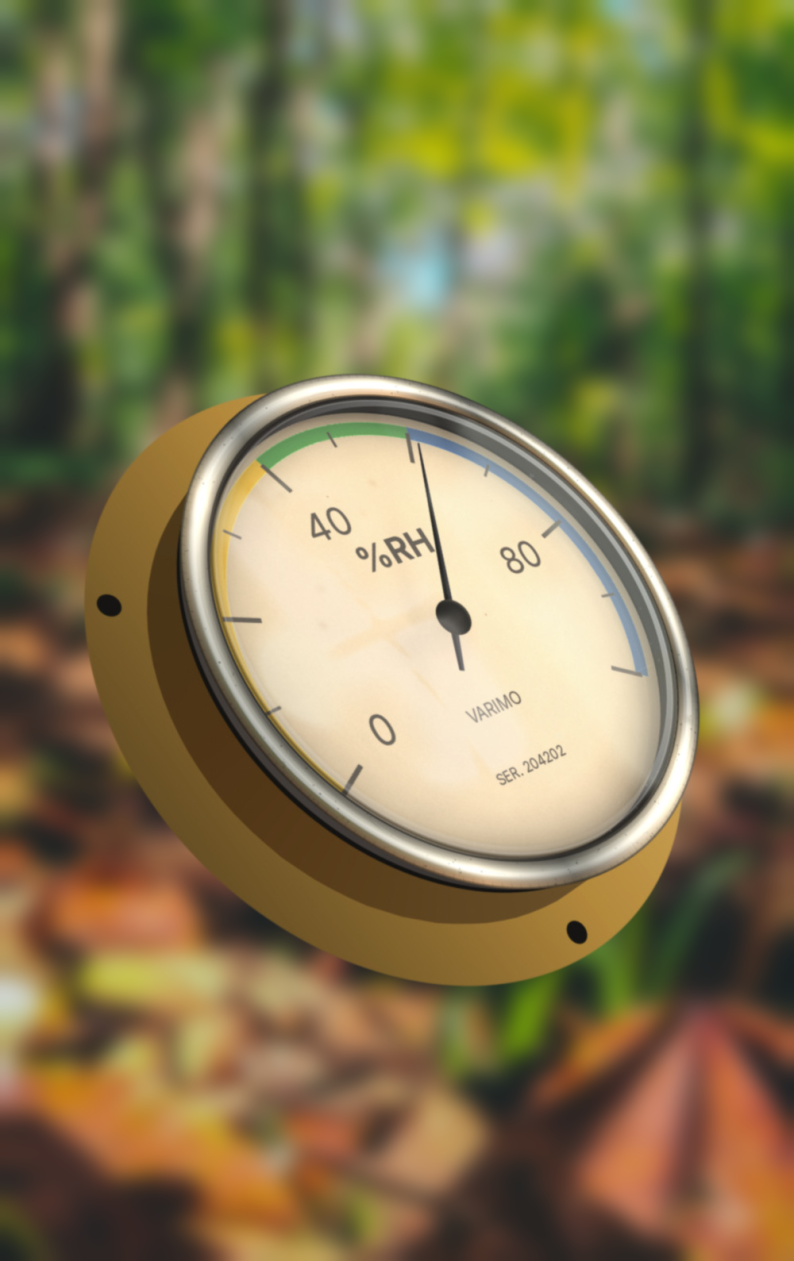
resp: 60,%
